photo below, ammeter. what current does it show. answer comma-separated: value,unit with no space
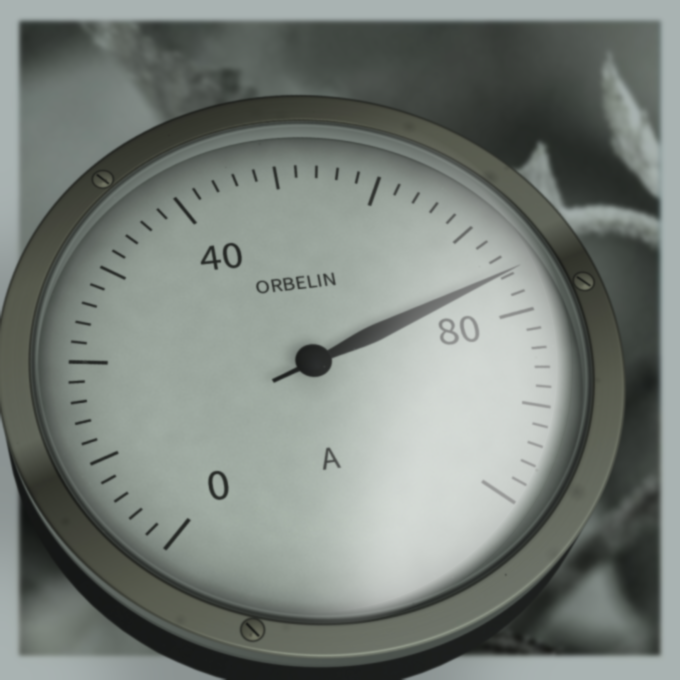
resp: 76,A
